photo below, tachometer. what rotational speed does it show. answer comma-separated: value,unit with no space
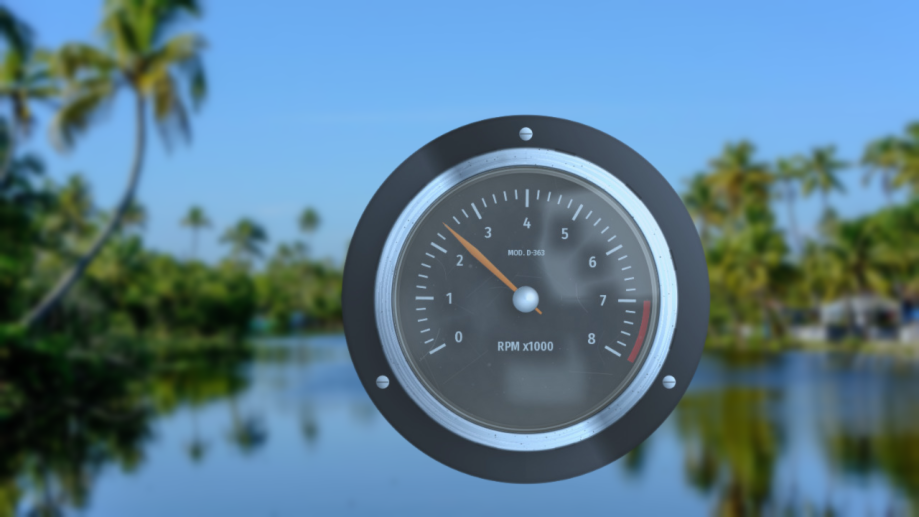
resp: 2400,rpm
